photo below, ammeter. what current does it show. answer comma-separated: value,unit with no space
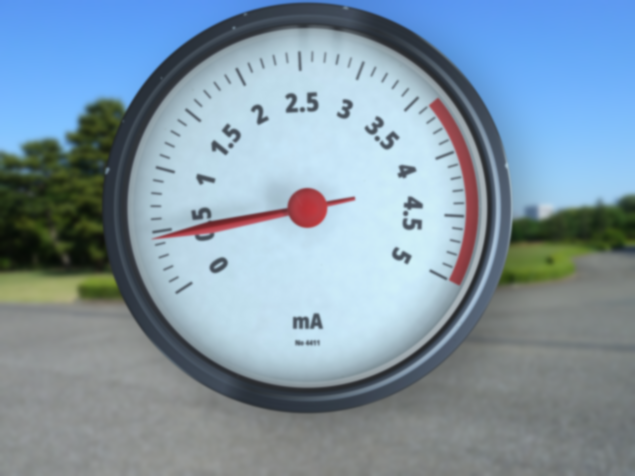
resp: 0.45,mA
